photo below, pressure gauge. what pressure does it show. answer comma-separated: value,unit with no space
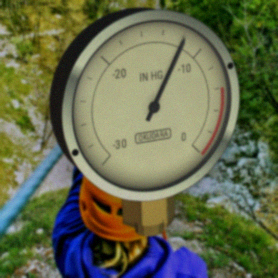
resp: -12,inHg
